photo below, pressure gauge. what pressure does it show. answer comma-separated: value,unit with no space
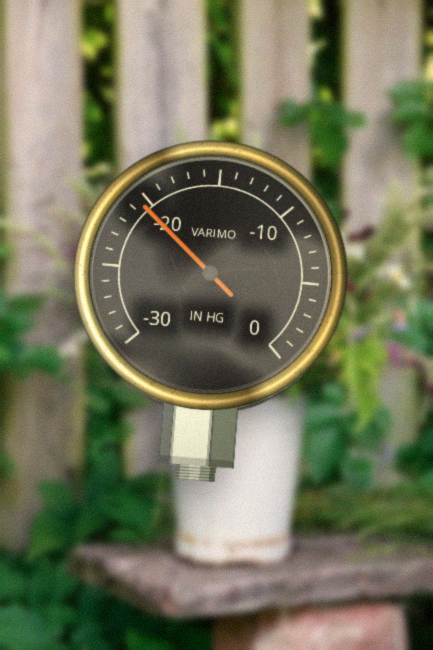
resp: -20.5,inHg
